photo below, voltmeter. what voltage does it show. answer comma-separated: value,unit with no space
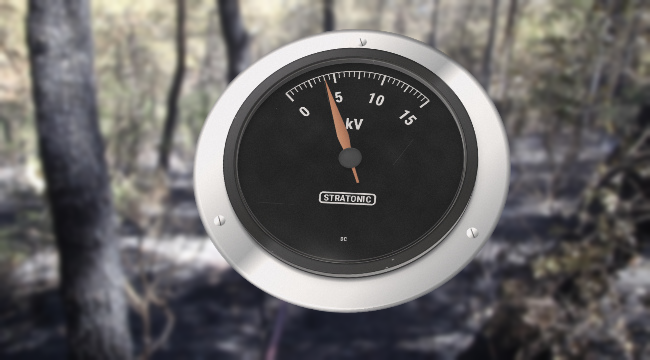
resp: 4,kV
